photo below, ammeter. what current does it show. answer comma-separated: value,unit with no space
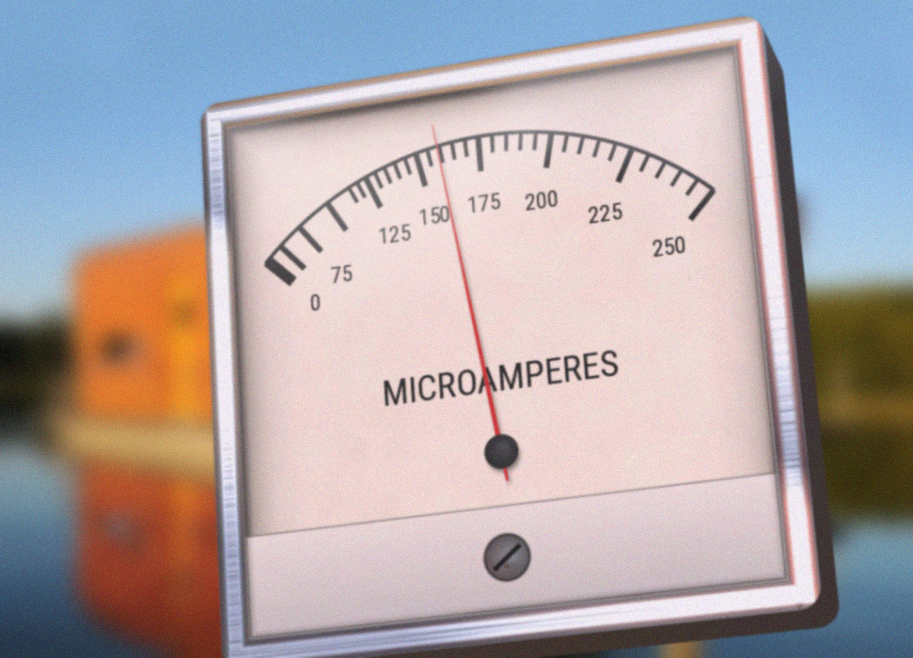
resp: 160,µA
